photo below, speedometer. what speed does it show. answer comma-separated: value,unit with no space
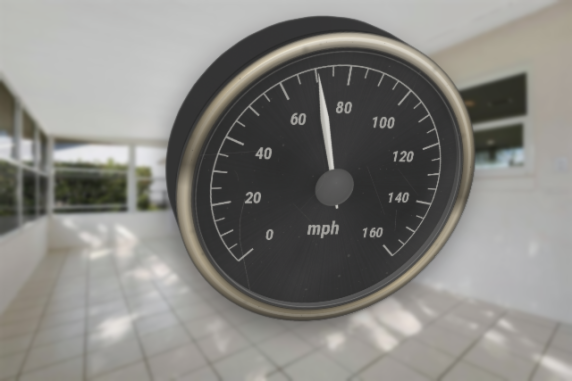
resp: 70,mph
